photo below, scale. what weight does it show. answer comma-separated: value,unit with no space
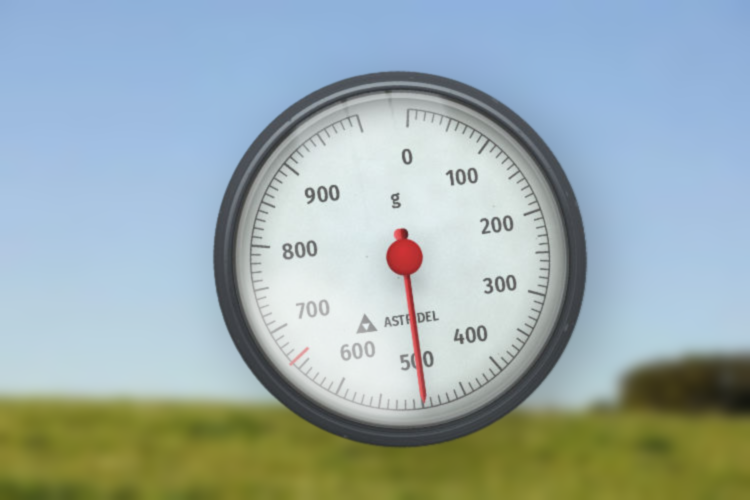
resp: 500,g
